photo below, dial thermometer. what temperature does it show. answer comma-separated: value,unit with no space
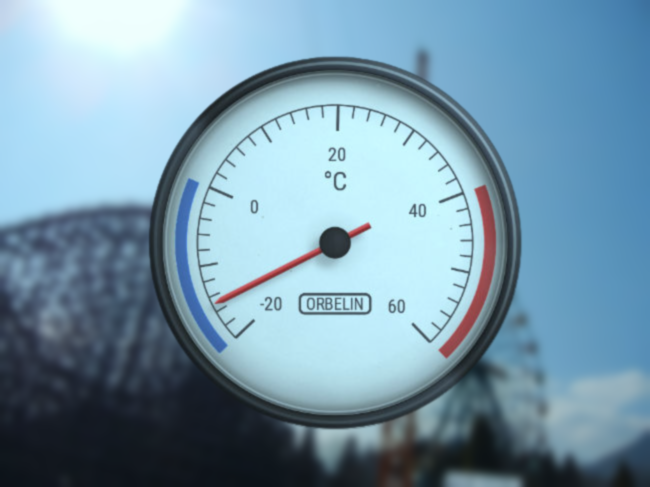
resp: -15,°C
